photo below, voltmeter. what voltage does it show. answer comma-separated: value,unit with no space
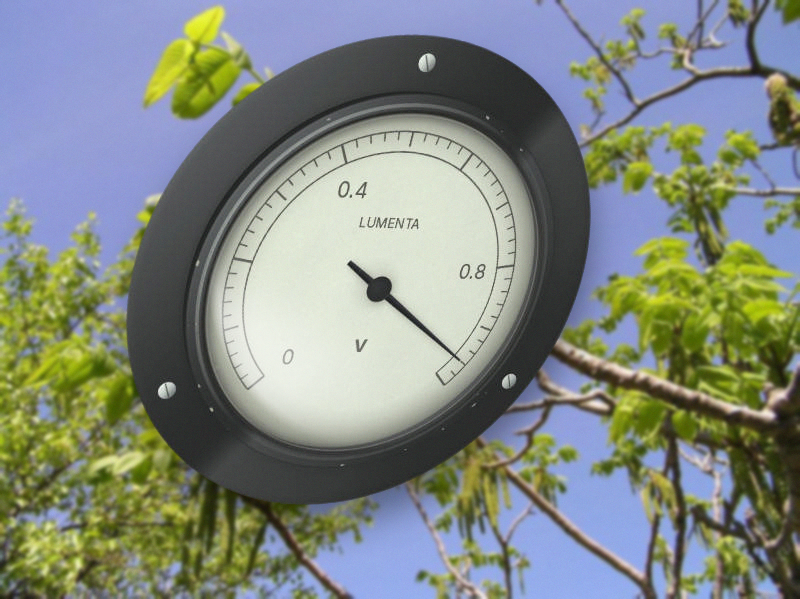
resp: 0.96,V
